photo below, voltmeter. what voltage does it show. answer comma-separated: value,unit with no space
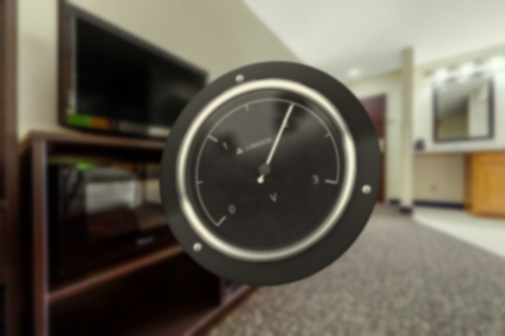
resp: 2,V
